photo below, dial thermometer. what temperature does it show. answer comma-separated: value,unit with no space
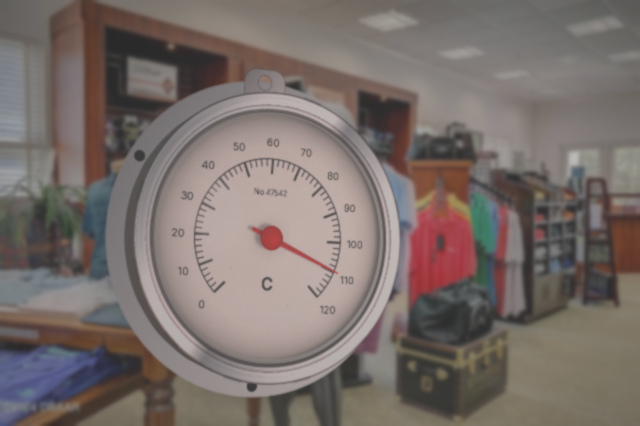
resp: 110,°C
